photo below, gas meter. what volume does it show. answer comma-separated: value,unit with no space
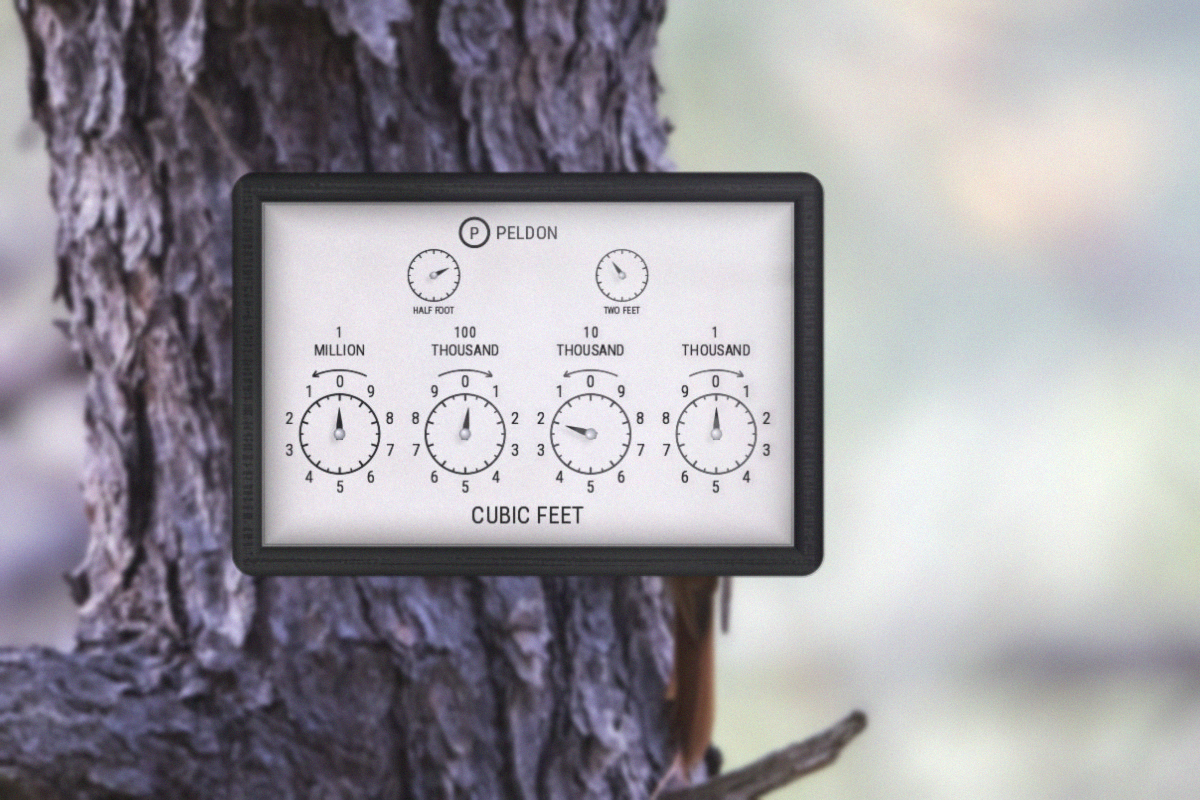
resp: 2000,ft³
